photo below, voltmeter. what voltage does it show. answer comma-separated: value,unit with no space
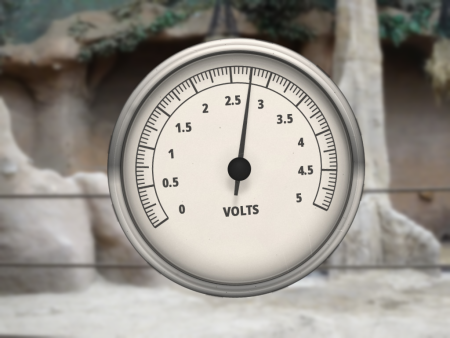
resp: 2.75,V
